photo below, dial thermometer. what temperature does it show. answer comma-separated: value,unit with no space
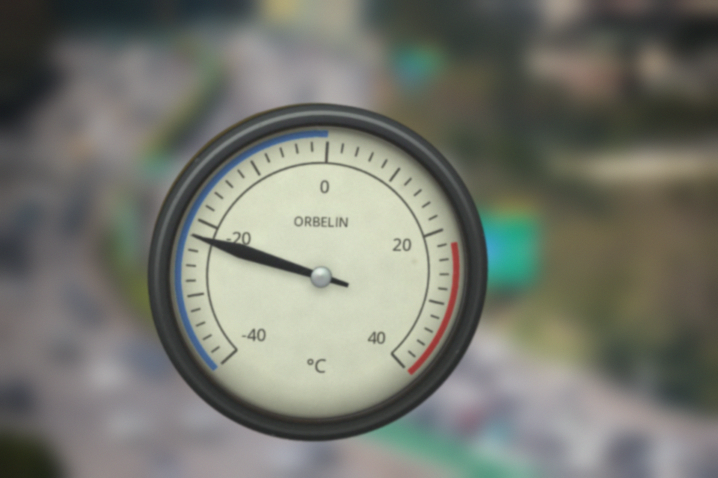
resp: -22,°C
